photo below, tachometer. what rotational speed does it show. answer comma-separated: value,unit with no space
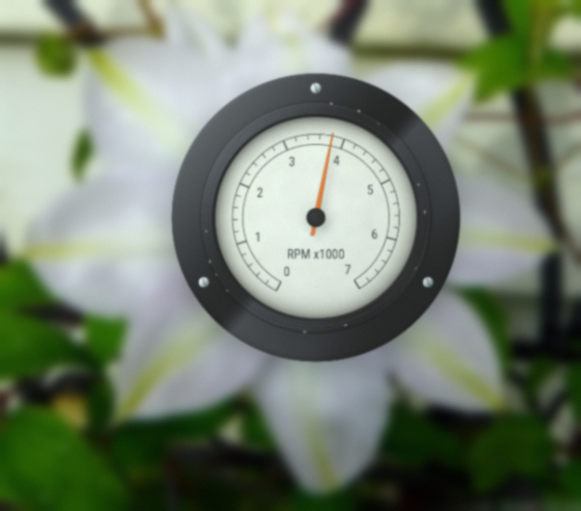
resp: 3800,rpm
